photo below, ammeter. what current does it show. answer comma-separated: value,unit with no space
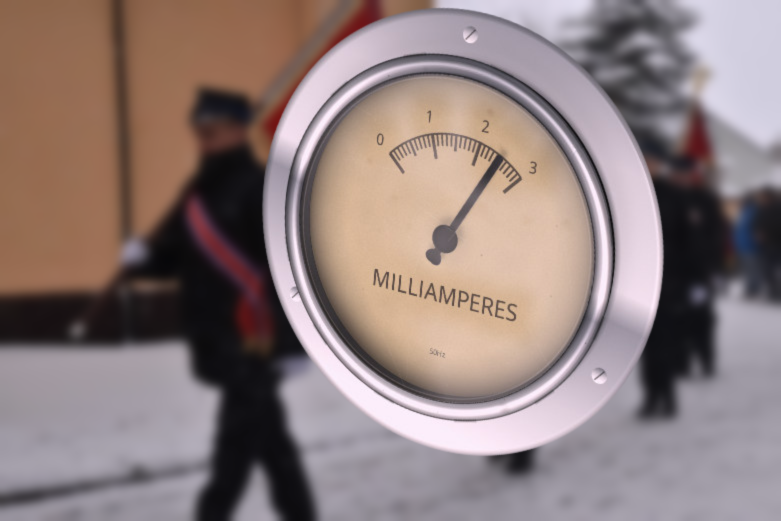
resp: 2.5,mA
